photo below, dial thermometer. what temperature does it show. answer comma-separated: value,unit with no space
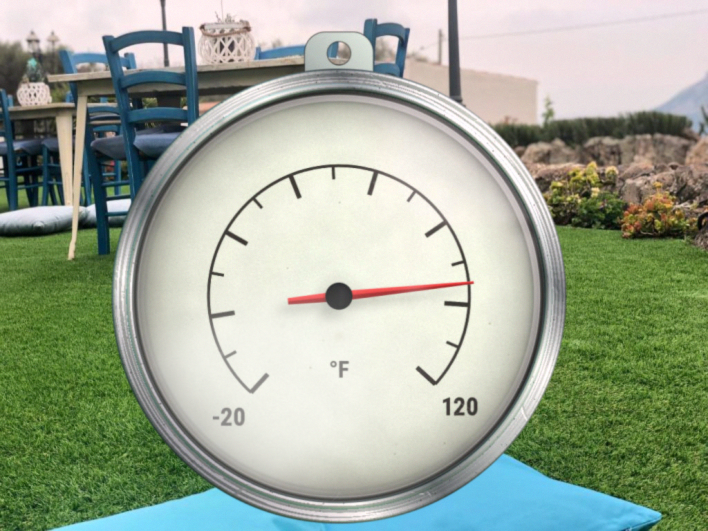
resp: 95,°F
